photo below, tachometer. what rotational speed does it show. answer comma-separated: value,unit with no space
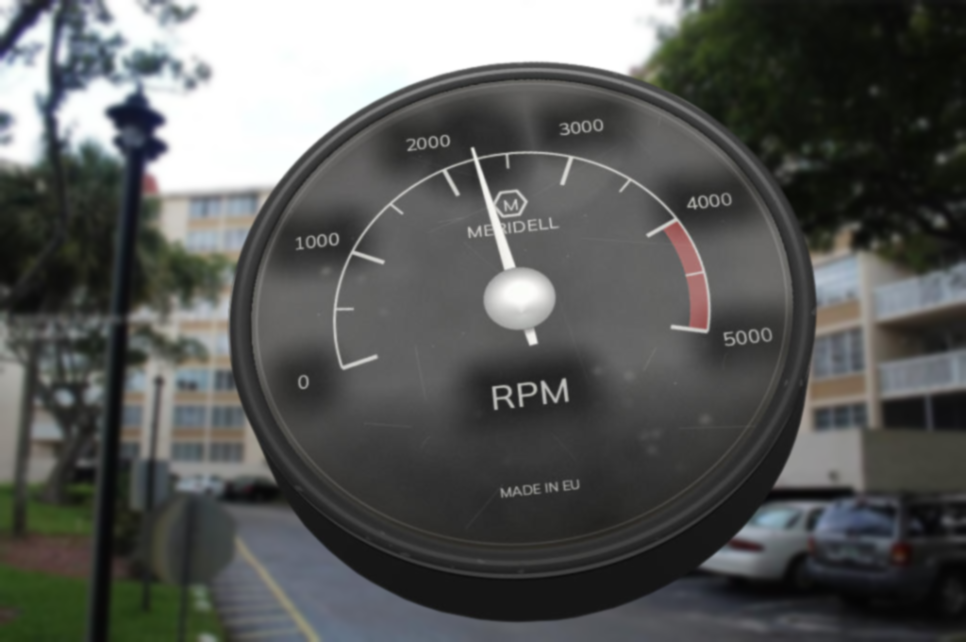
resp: 2250,rpm
